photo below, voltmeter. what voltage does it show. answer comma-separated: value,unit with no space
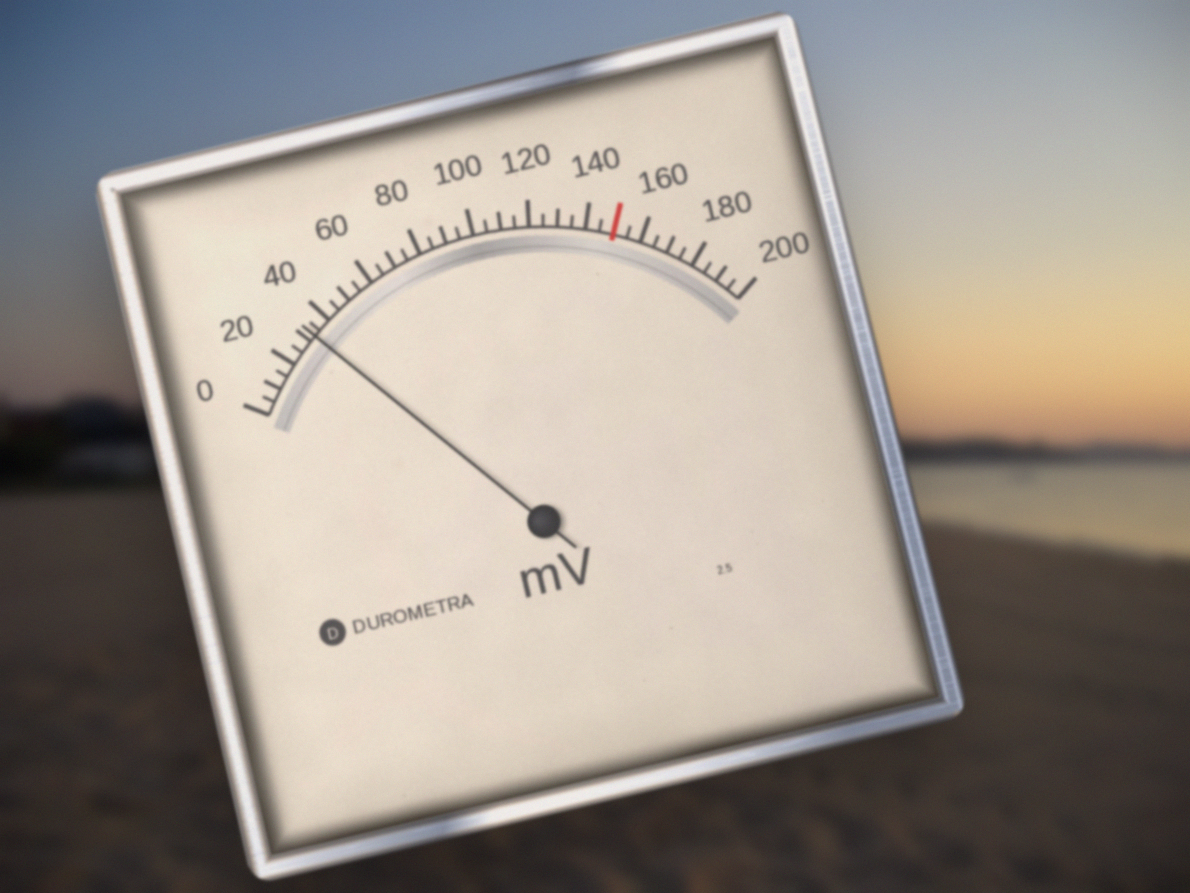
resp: 32.5,mV
